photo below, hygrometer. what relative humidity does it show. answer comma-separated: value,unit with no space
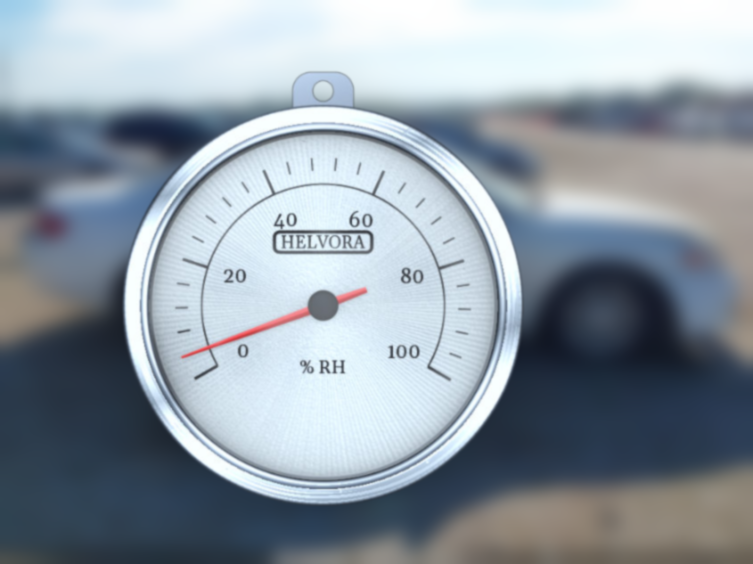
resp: 4,%
